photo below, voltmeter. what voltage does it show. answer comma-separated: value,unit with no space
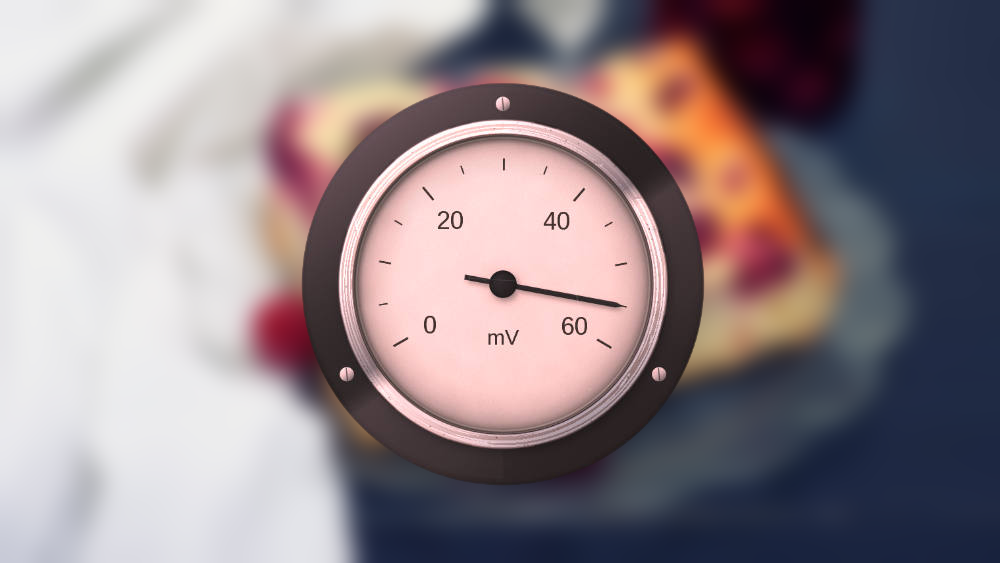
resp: 55,mV
